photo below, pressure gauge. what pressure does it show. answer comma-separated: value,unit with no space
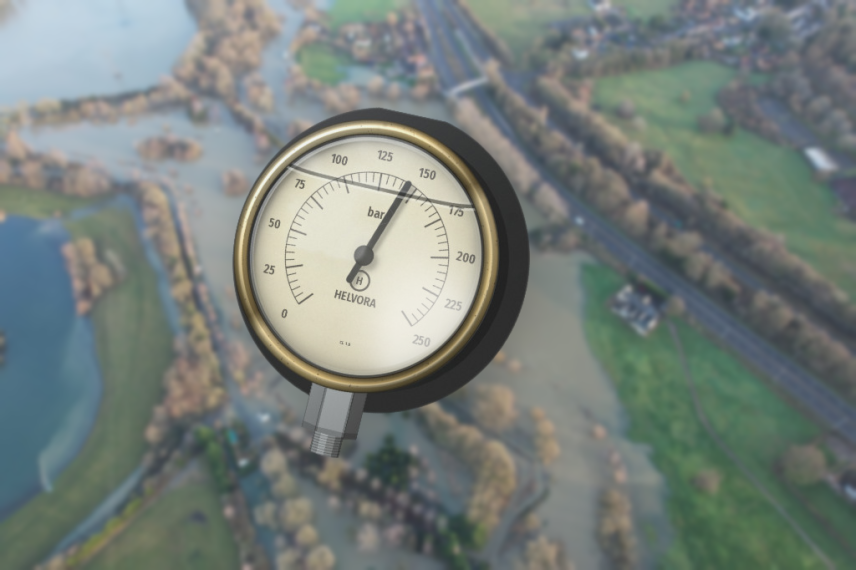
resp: 145,bar
